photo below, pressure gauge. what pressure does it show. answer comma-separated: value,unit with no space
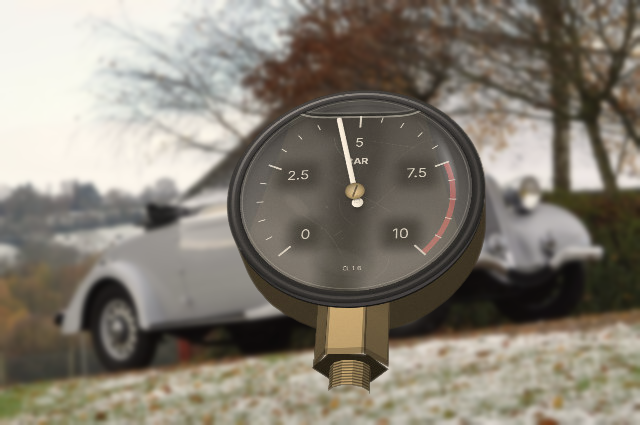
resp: 4.5,bar
